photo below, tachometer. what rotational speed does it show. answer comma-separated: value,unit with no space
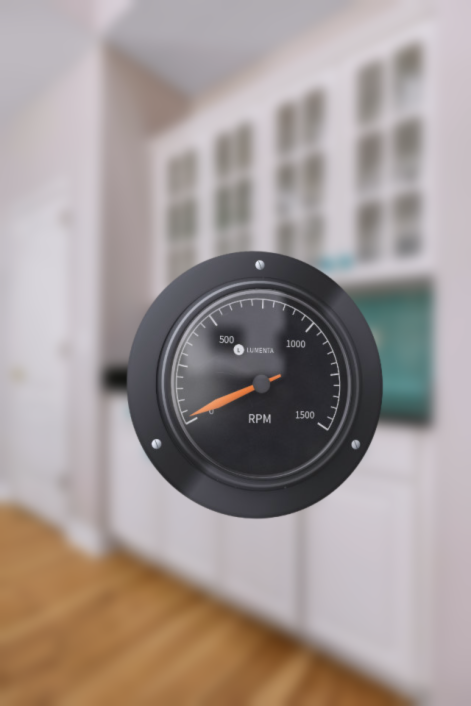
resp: 25,rpm
